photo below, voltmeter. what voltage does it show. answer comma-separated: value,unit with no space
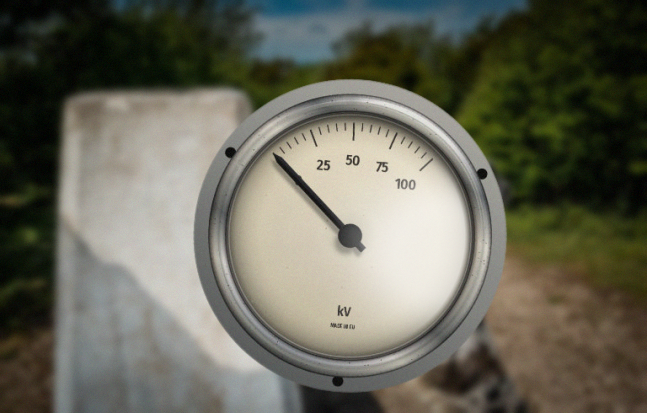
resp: 0,kV
